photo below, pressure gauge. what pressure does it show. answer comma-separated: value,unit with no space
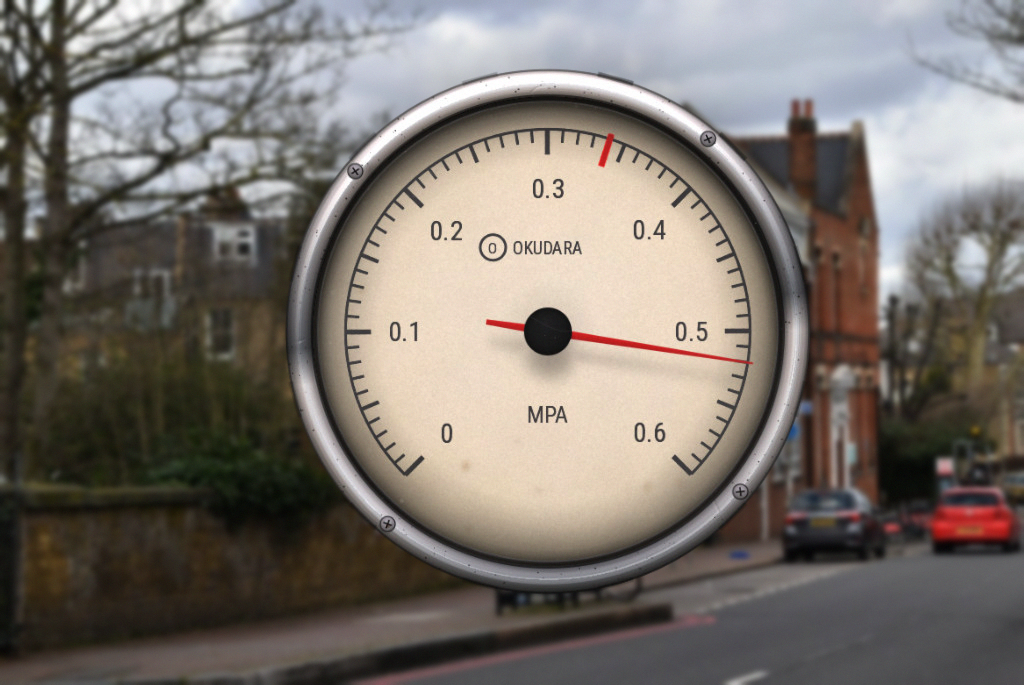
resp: 0.52,MPa
